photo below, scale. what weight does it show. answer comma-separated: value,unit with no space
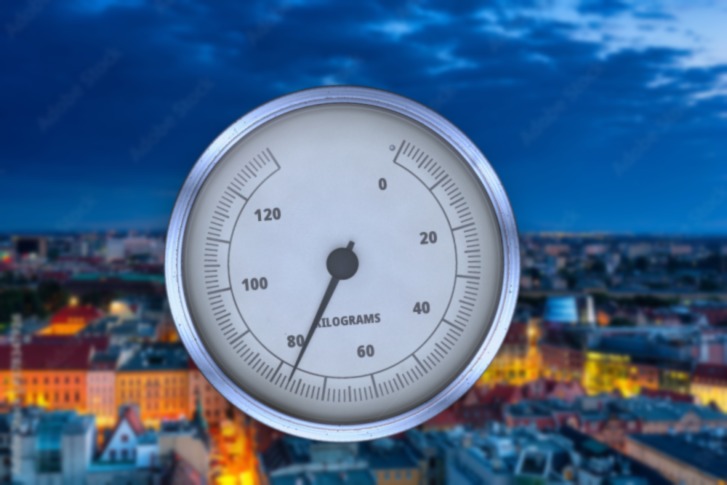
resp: 77,kg
